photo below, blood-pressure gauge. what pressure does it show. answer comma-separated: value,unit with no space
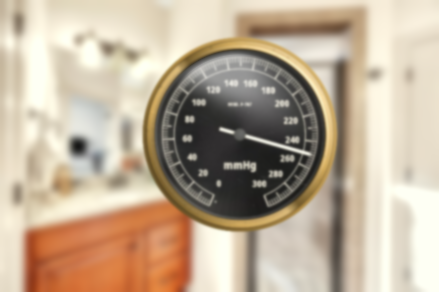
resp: 250,mmHg
